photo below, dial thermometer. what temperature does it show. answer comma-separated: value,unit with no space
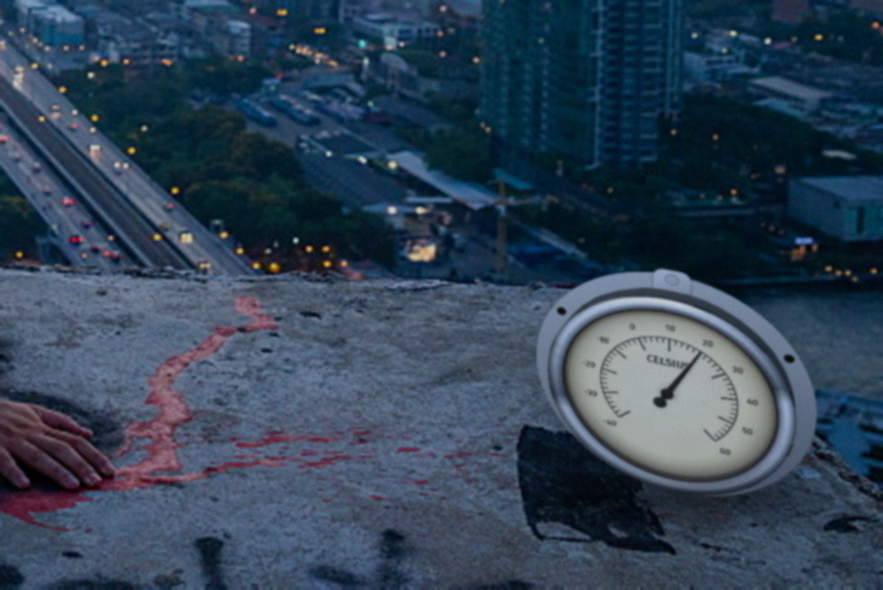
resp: 20,°C
